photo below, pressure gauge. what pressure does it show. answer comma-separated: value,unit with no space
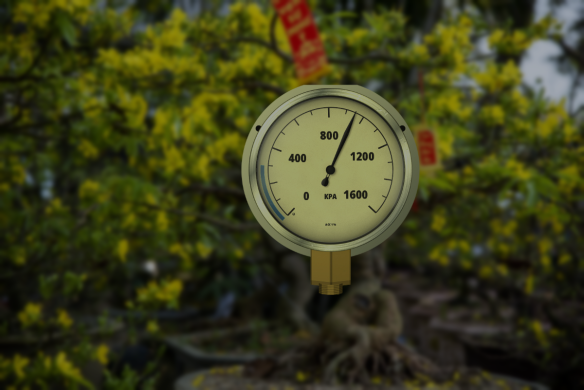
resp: 950,kPa
